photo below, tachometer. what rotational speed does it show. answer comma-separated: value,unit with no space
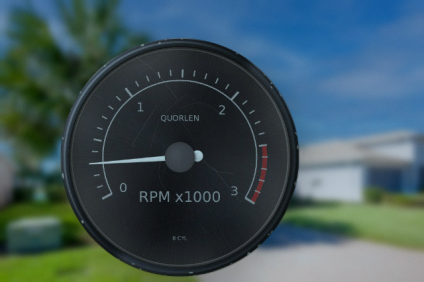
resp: 300,rpm
